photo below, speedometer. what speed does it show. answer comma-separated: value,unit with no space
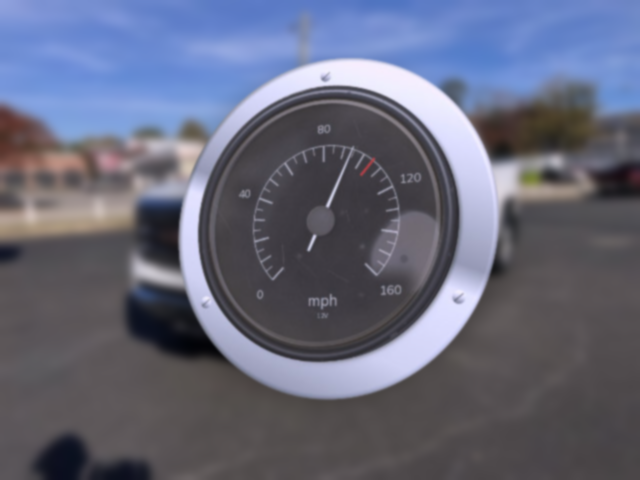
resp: 95,mph
